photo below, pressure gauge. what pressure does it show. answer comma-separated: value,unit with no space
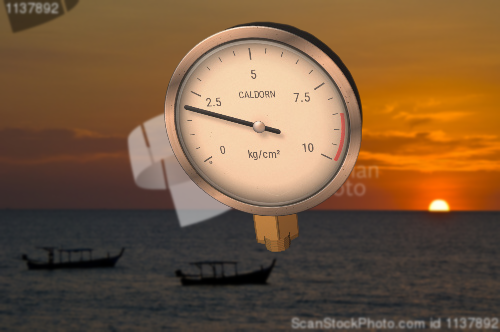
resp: 2,kg/cm²
